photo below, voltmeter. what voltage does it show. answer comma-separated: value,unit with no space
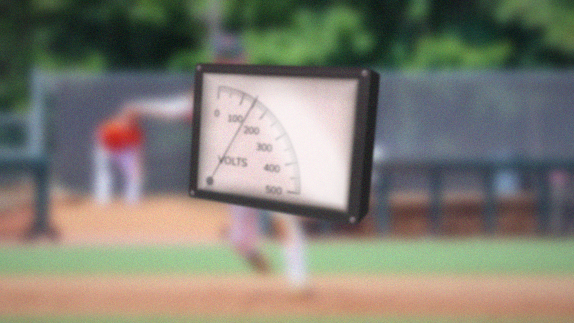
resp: 150,V
